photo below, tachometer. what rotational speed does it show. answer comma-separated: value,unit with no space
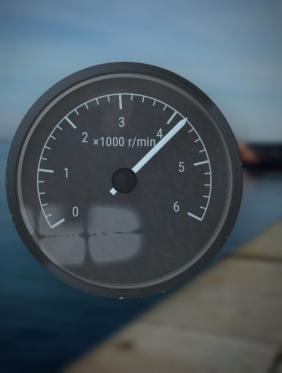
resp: 4200,rpm
